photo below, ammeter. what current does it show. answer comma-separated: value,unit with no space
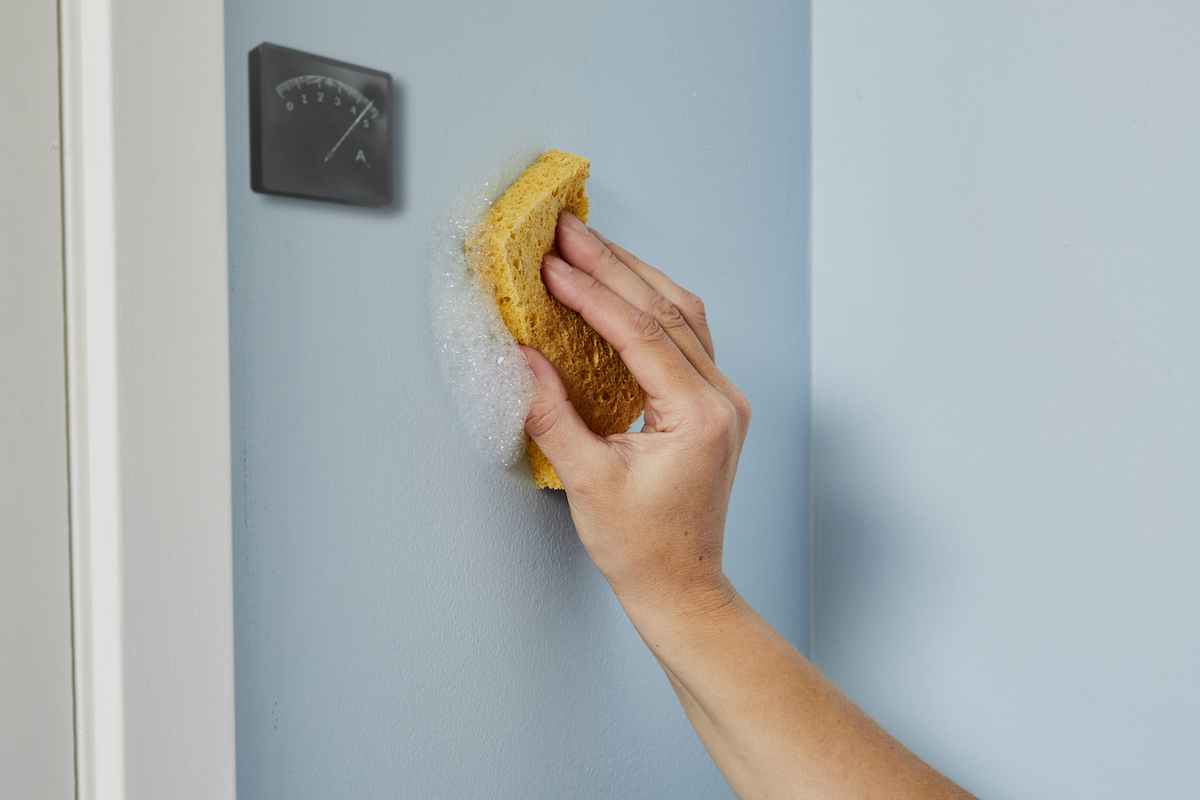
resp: 4.5,A
